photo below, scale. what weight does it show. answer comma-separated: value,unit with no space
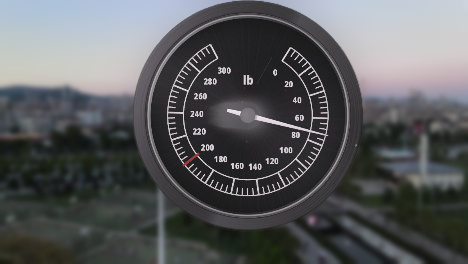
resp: 72,lb
